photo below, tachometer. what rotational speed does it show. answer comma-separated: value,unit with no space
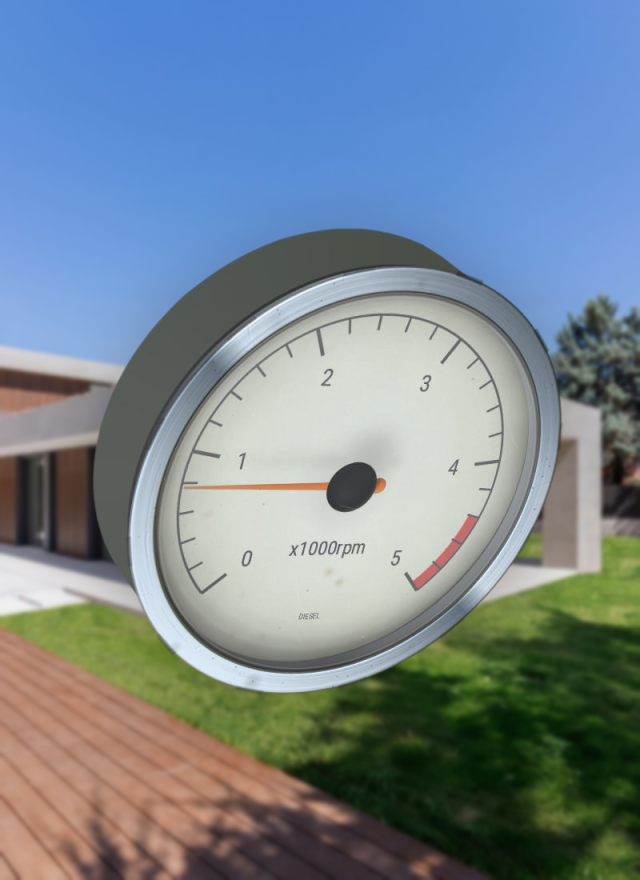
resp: 800,rpm
